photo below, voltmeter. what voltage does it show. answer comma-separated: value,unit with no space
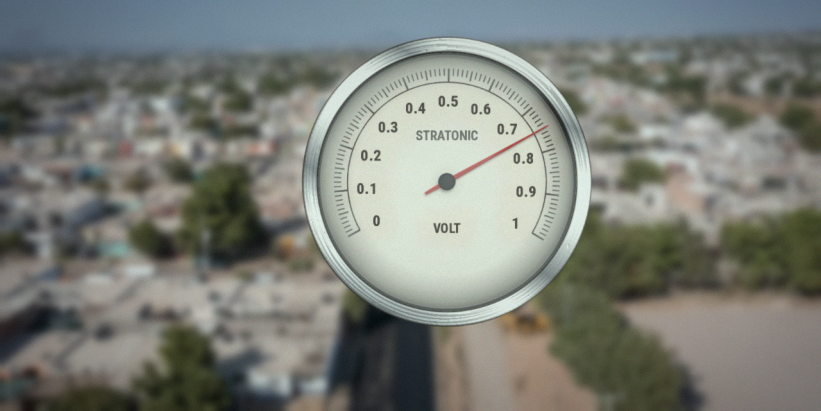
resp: 0.75,V
